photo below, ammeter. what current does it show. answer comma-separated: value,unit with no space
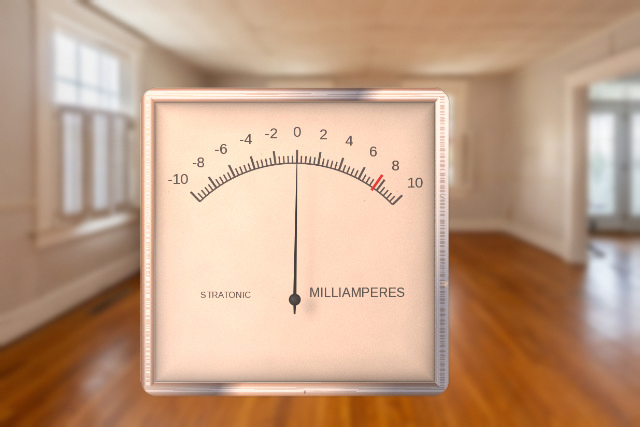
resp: 0,mA
